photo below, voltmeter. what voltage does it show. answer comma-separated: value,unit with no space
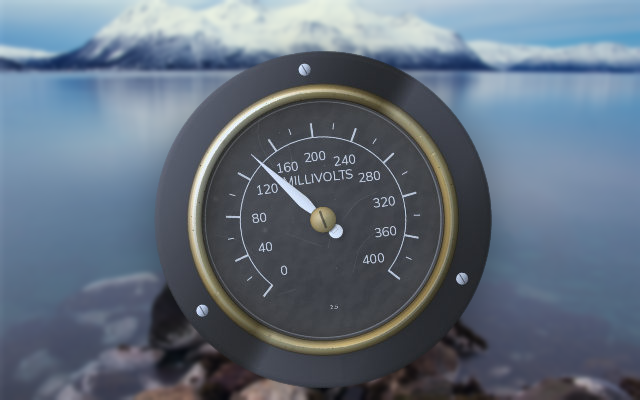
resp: 140,mV
